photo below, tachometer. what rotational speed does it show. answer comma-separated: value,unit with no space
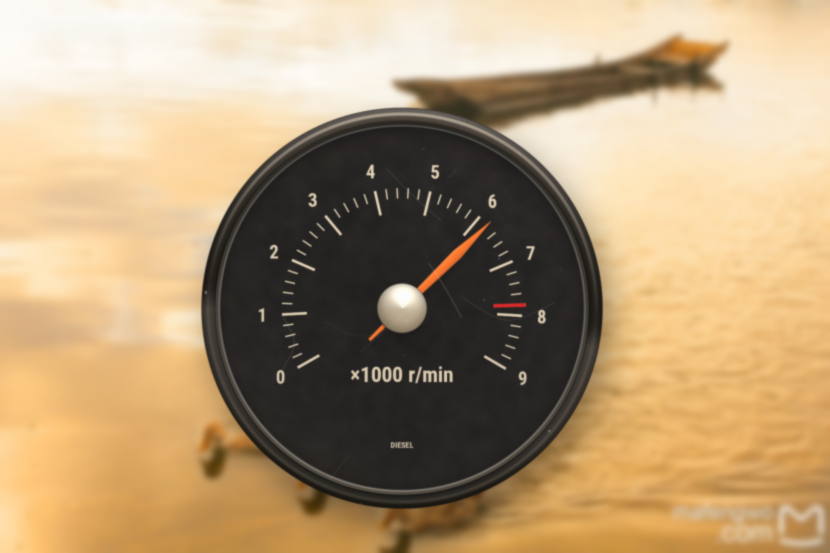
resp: 6200,rpm
